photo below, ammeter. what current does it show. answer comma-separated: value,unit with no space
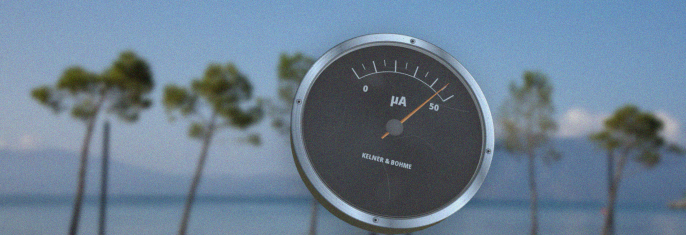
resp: 45,µA
